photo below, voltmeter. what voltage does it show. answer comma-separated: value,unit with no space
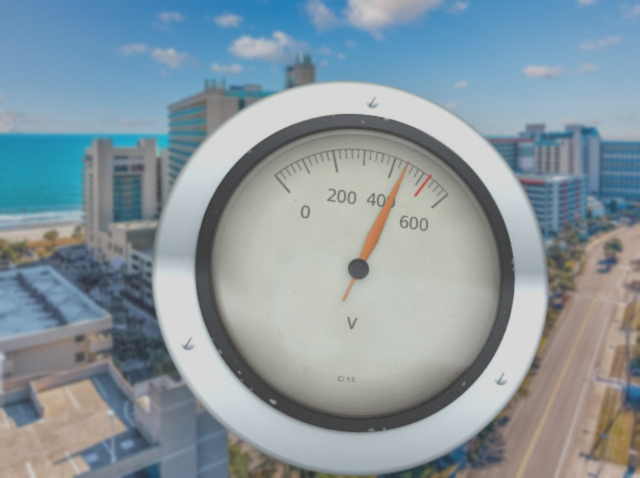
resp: 440,V
